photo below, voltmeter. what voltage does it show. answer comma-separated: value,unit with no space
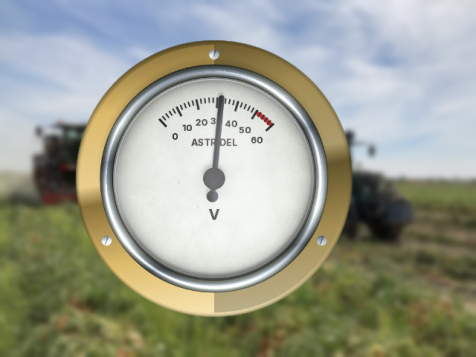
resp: 32,V
